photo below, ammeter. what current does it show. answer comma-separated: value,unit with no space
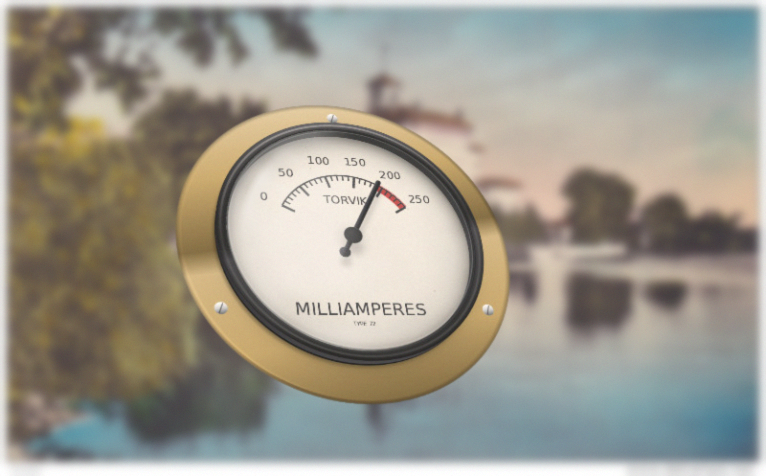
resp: 190,mA
